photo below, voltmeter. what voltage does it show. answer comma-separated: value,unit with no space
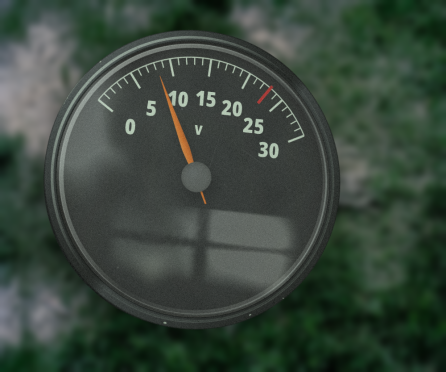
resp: 8,V
